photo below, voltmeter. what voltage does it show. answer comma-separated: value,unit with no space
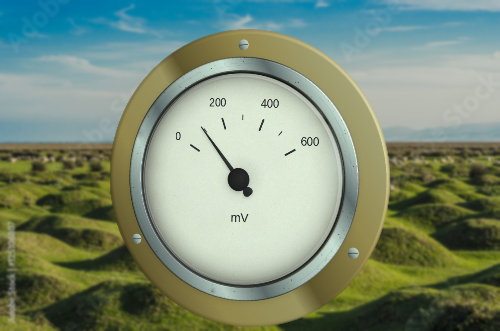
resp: 100,mV
